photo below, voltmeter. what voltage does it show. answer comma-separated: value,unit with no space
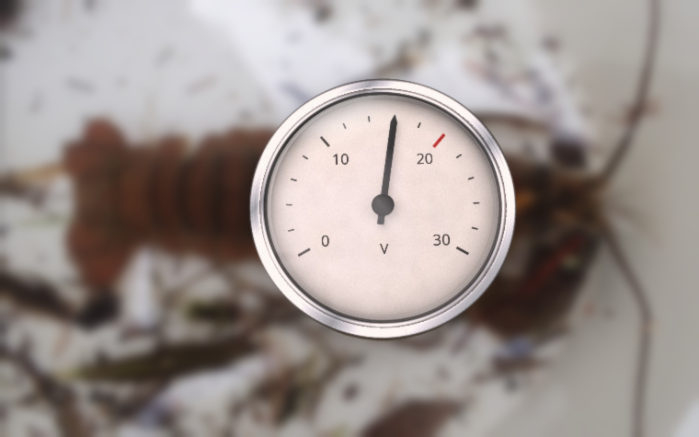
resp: 16,V
